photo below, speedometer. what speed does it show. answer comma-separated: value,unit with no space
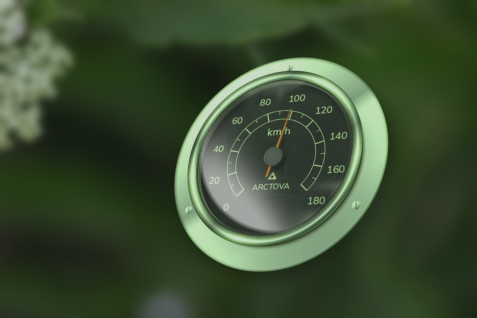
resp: 100,km/h
